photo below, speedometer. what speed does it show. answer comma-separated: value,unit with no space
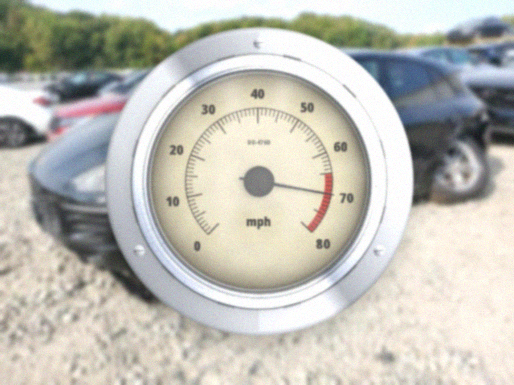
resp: 70,mph
